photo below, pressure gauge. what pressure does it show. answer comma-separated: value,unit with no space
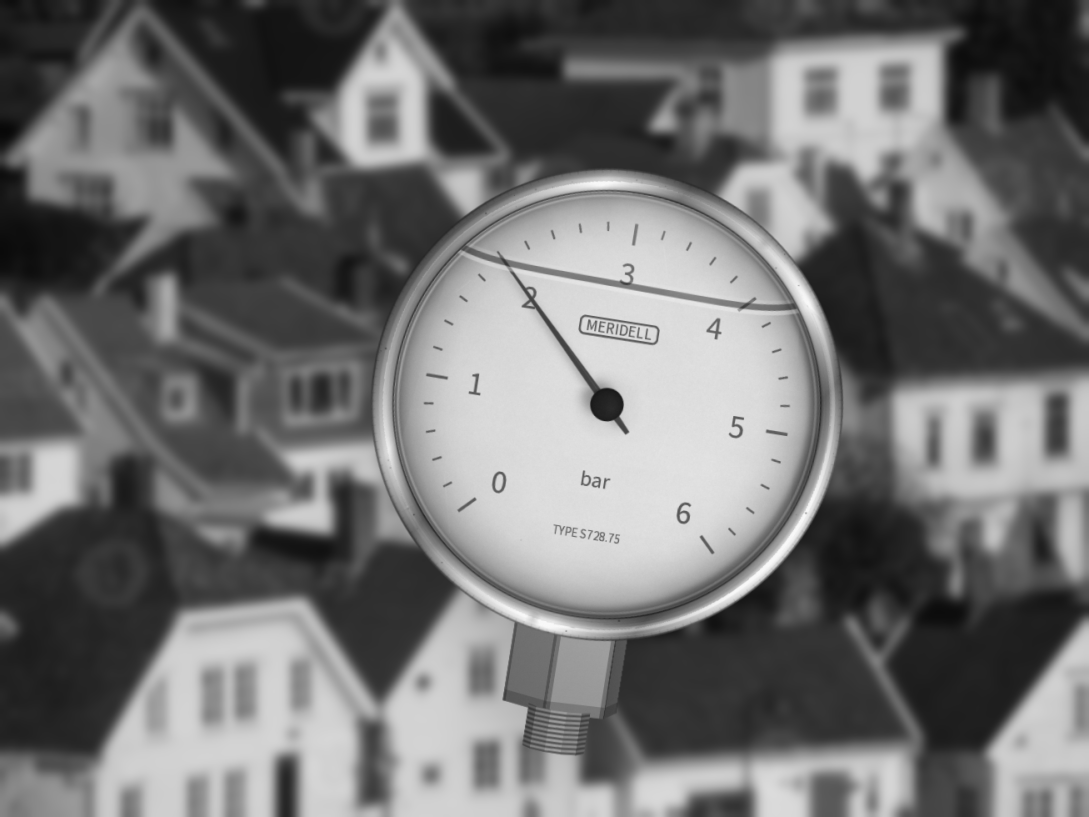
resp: 2,bar
